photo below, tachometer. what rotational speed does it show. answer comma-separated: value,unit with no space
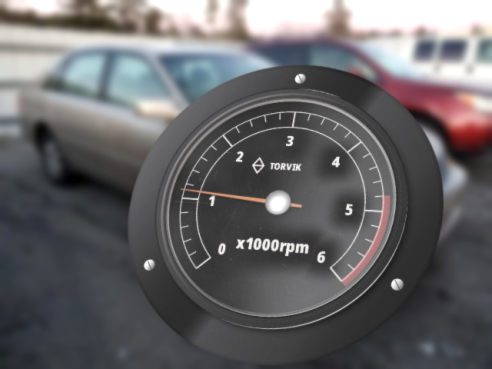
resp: 1100,rpm
